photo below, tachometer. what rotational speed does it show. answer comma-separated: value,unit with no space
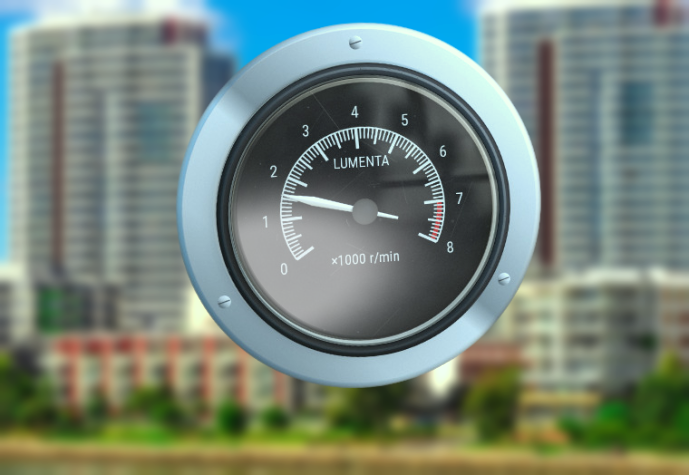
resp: 1600,rpm
